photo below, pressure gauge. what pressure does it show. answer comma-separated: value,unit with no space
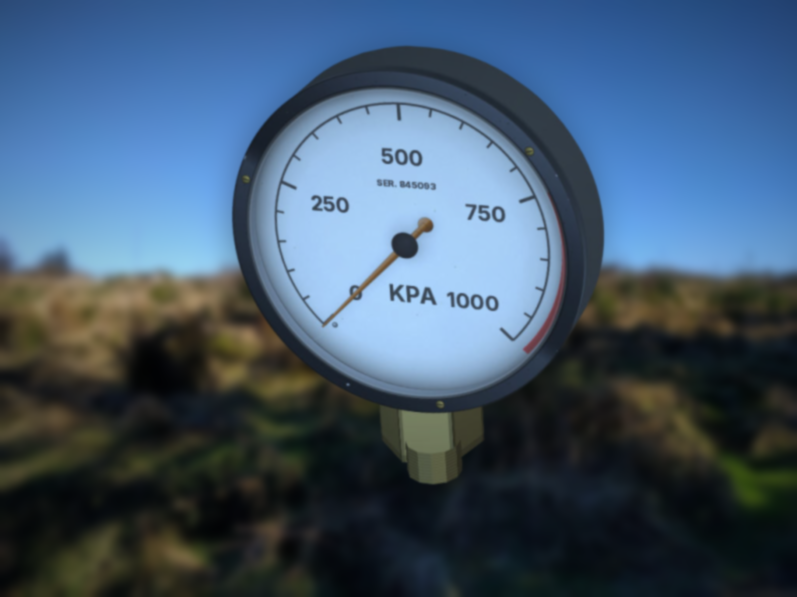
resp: 0,kPa
